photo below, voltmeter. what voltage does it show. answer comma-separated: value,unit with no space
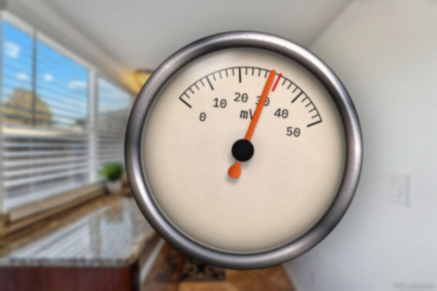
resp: 30,mV
